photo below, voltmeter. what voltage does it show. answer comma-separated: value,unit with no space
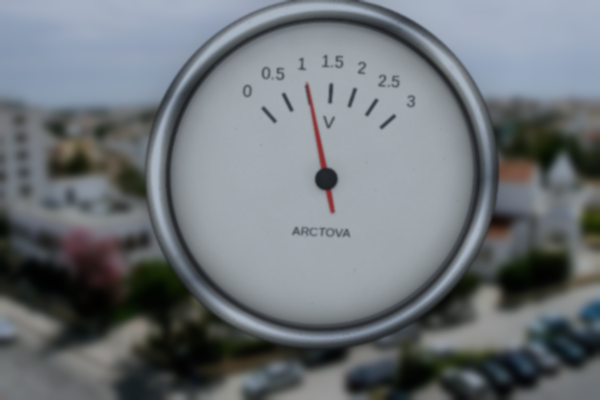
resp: 1,V
